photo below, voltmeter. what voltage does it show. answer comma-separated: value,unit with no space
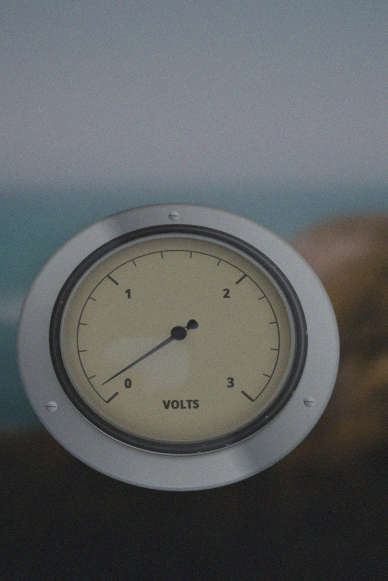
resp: 0.1,V
